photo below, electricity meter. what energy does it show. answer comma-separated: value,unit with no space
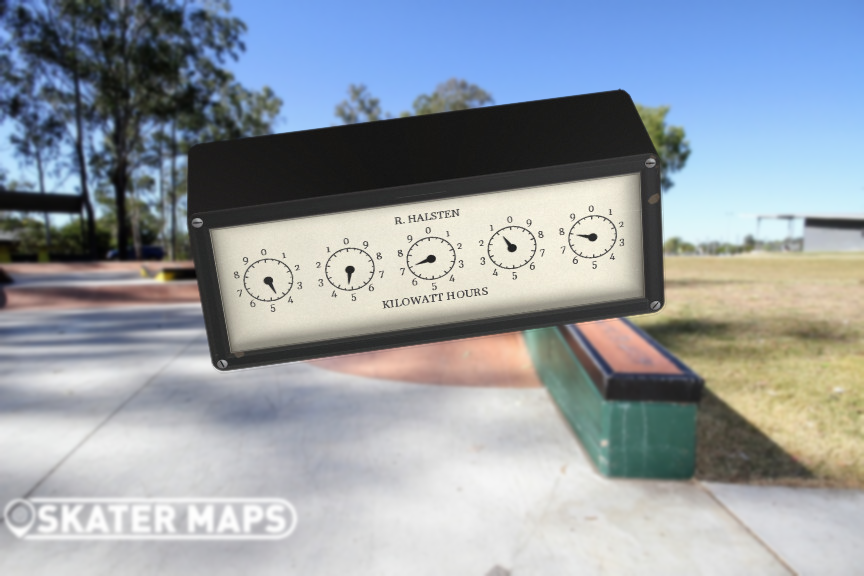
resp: 44708,kWh
